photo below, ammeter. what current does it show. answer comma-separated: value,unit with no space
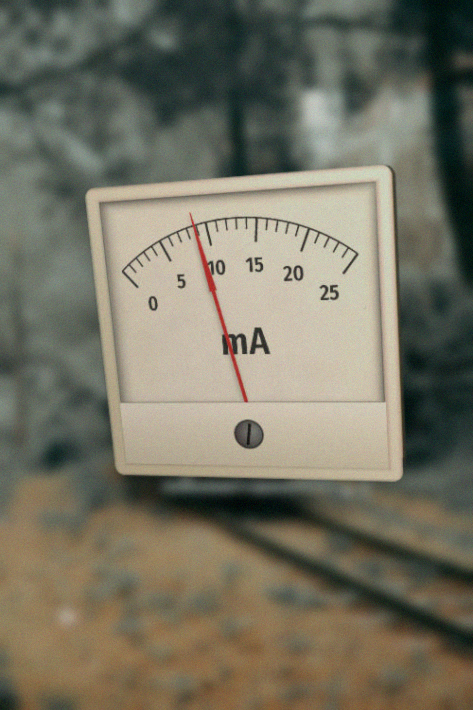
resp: 9,mA
